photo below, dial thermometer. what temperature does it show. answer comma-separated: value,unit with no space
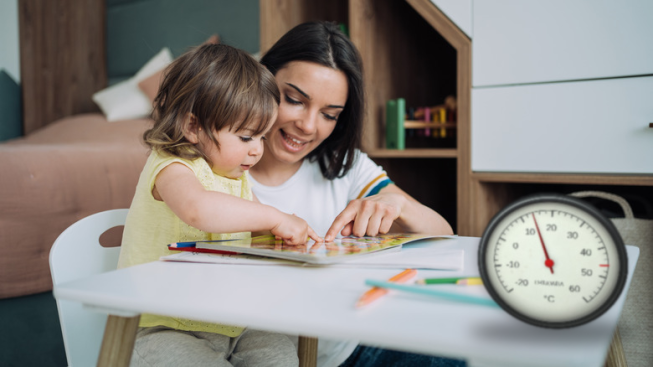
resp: 14,°C
